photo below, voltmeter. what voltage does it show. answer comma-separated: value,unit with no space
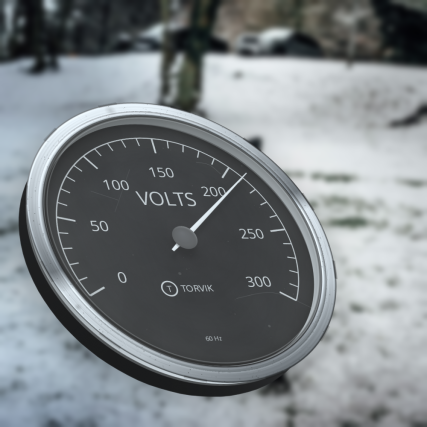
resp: 210,V
